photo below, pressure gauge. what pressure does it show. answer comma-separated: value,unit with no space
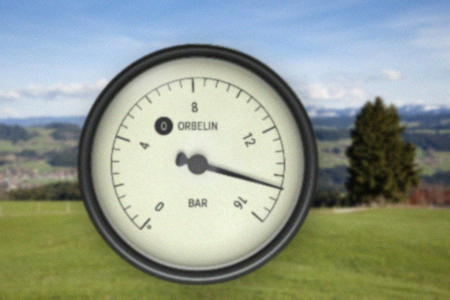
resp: 14.5,bar
